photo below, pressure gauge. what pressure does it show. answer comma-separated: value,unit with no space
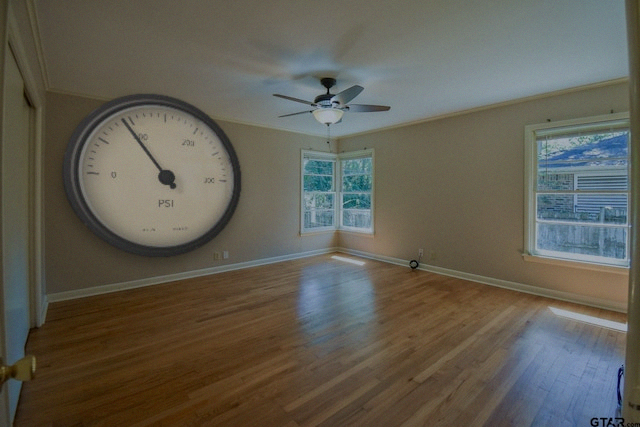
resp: 90,psi
